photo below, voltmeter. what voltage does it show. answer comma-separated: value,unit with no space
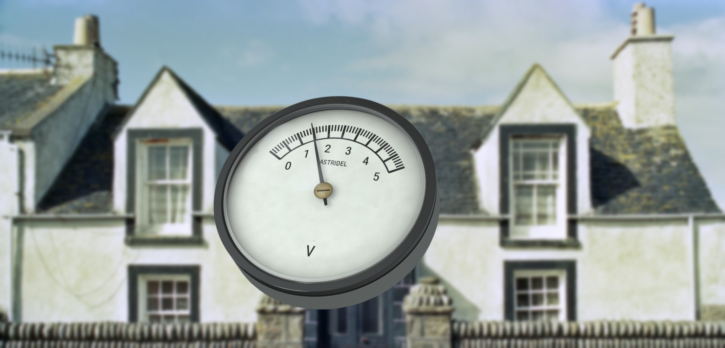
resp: 1.5,V
